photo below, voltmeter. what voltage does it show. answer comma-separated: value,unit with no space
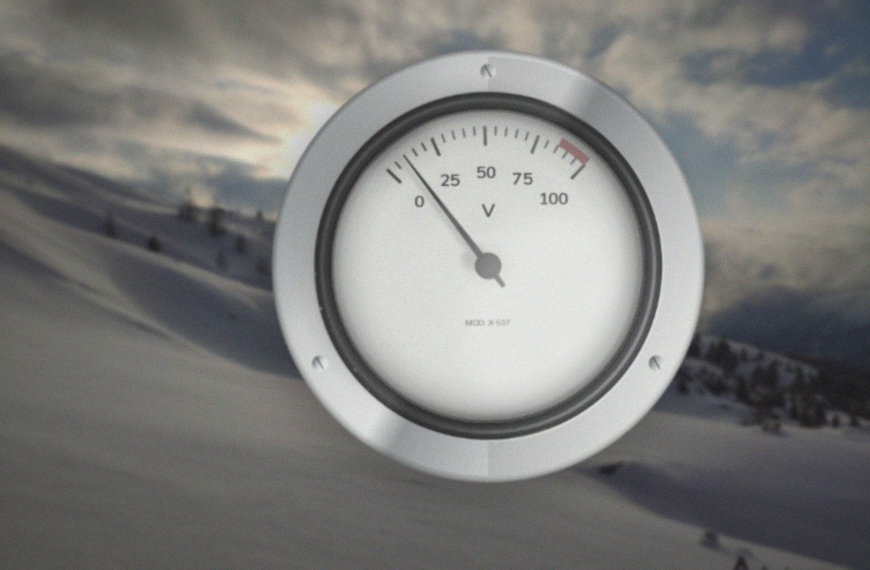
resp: 10,V
